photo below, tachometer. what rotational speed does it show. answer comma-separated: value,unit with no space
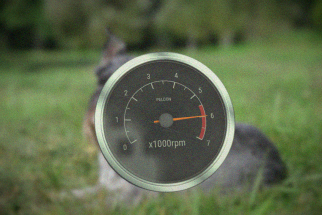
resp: 6000,rpm
